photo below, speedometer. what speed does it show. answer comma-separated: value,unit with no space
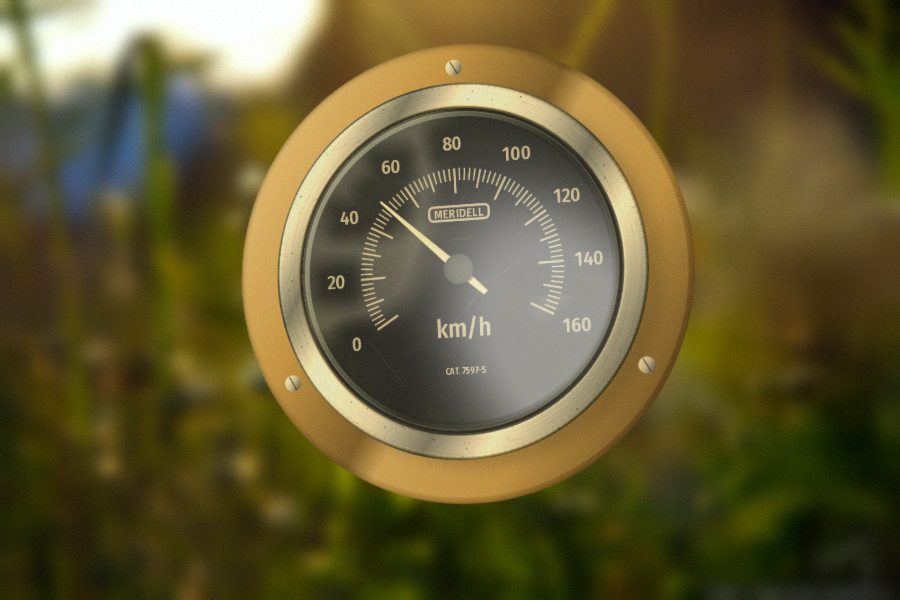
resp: 50,km/h
